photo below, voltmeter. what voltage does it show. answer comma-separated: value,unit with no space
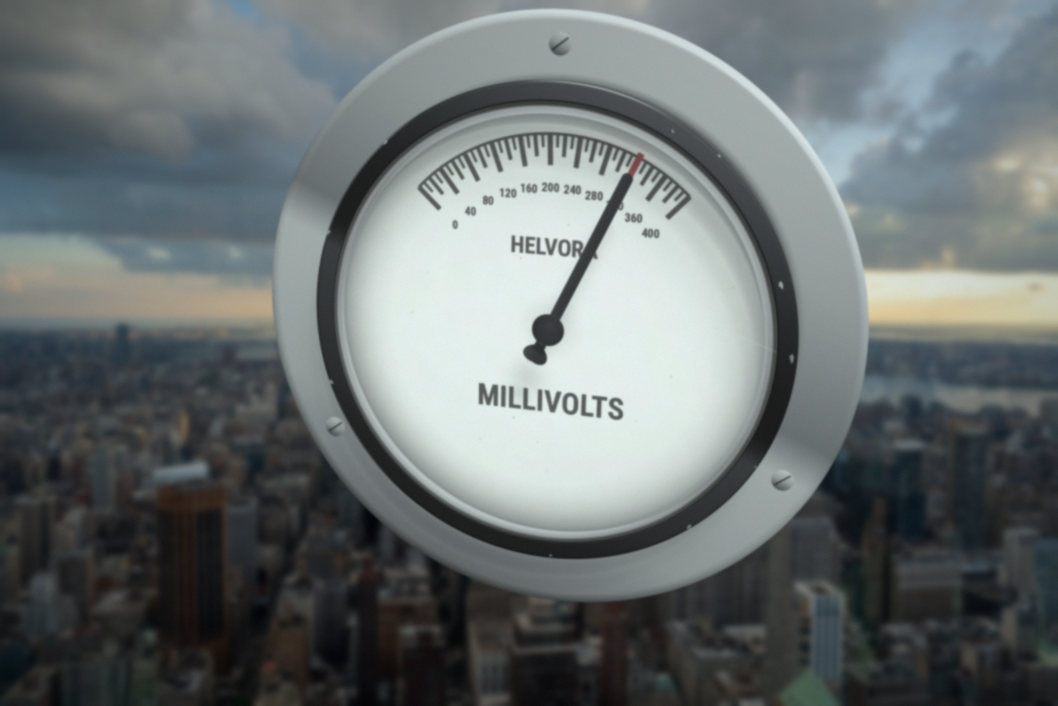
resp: 320,mV
